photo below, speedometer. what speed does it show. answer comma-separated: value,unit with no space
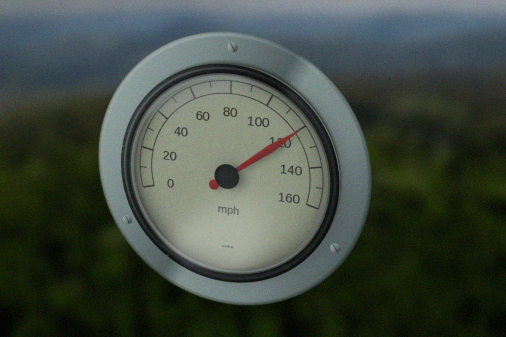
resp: 120,mph
